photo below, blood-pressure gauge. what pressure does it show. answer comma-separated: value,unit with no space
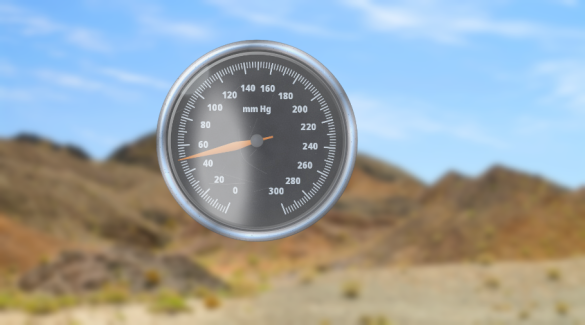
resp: 50,mmHg
